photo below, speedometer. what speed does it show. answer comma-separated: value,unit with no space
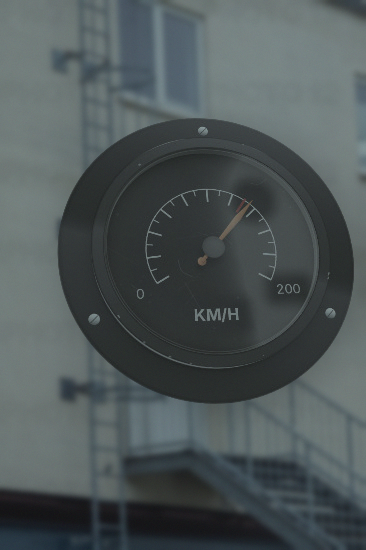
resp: 135,km/h
